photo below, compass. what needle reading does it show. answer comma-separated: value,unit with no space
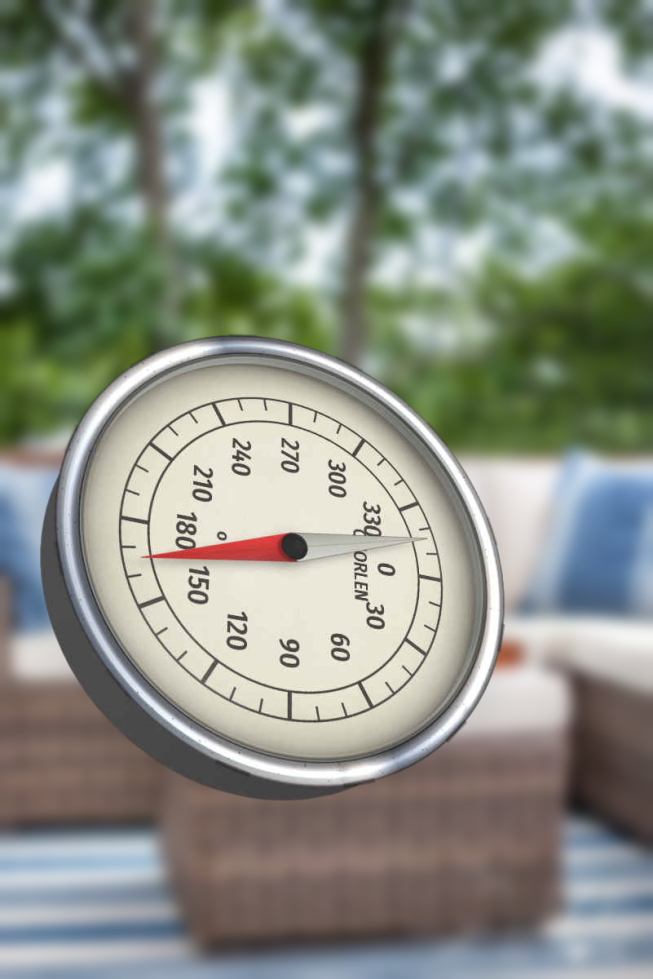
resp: 165,°
